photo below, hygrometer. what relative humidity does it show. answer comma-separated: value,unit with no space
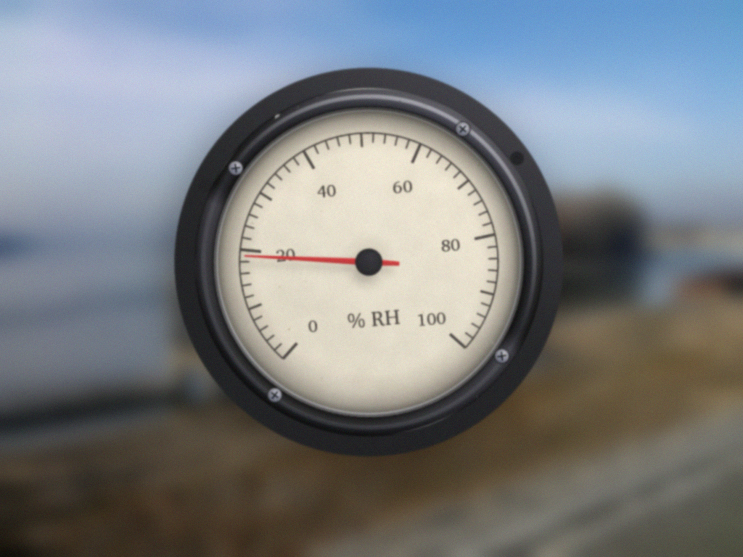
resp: 19,%
